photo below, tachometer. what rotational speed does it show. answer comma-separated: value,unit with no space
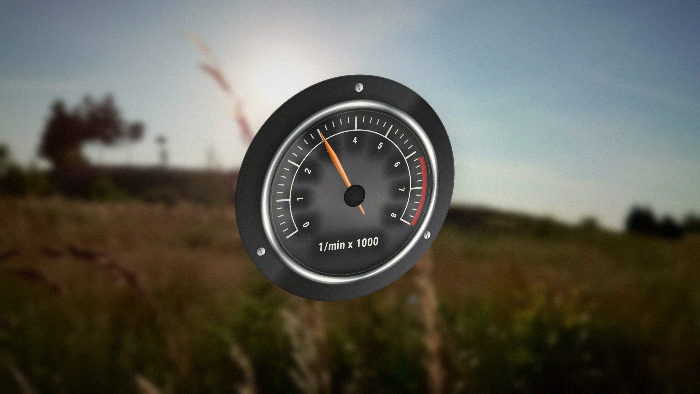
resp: 3000,rpm
